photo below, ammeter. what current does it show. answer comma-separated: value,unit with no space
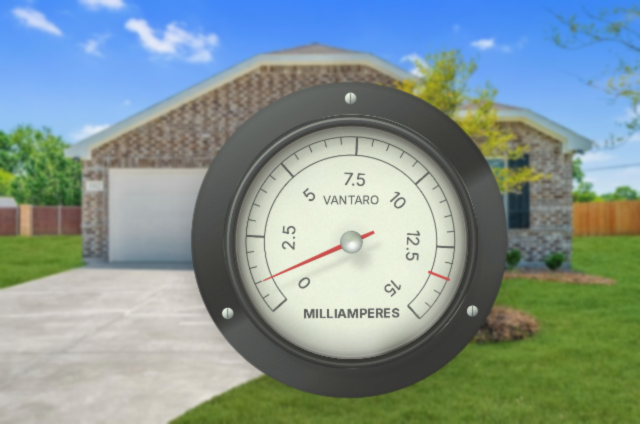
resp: 1,mA
